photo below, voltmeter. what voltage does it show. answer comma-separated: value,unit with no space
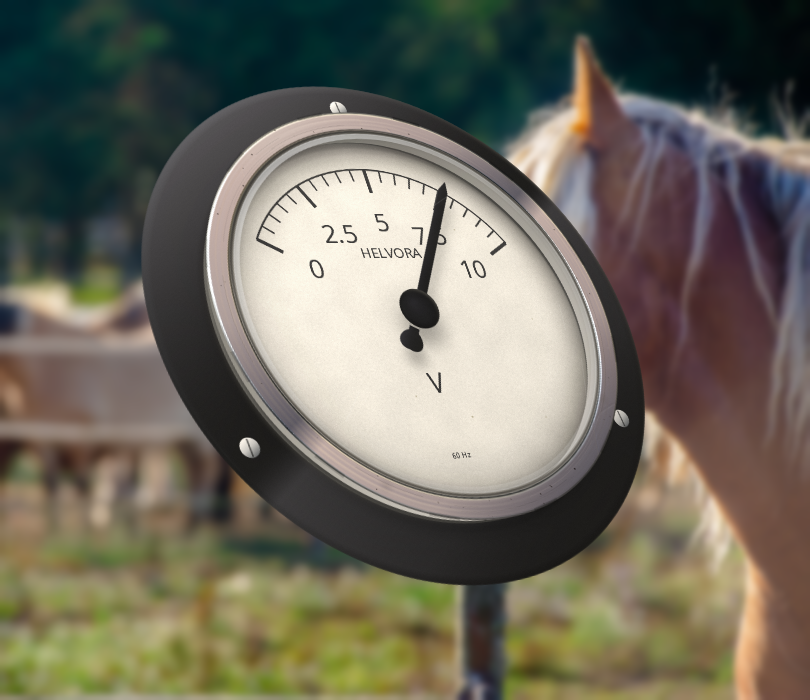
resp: 7.5,V
